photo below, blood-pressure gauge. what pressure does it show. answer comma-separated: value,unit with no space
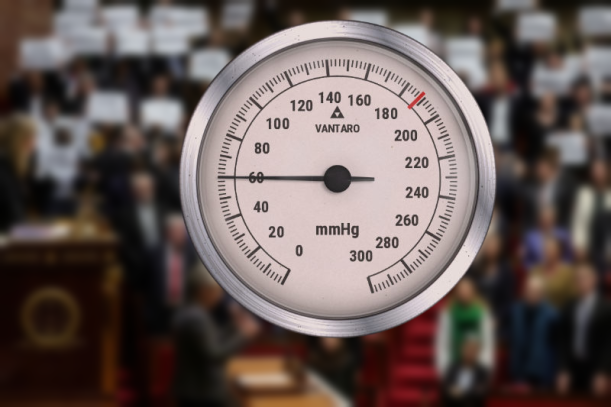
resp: 60,mmHg
